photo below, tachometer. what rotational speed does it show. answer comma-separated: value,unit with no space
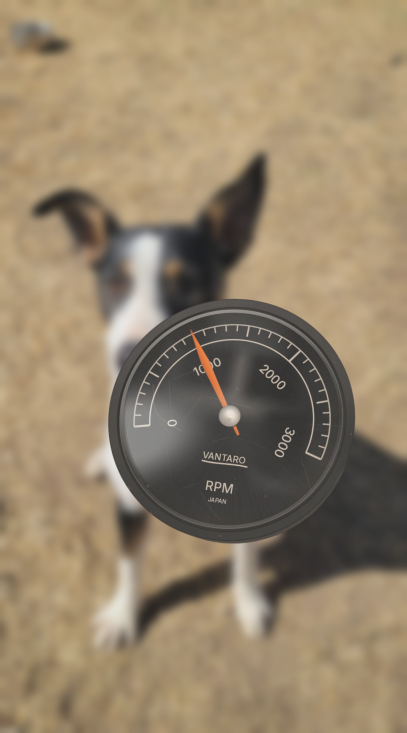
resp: 1000,rpm
